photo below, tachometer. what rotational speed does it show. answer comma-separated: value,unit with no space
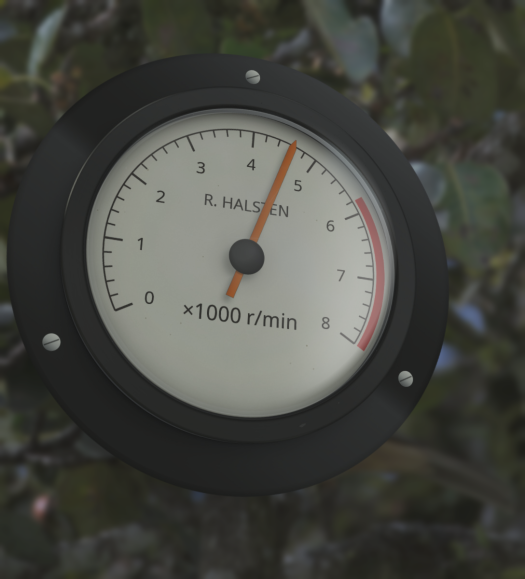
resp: 4600,rpm
